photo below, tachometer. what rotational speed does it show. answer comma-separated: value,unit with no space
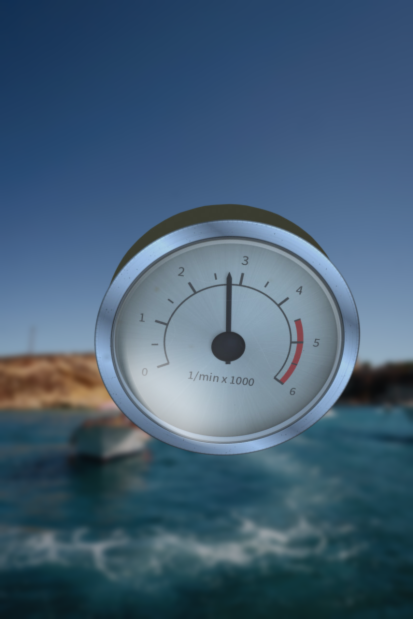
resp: 2750,rpm
